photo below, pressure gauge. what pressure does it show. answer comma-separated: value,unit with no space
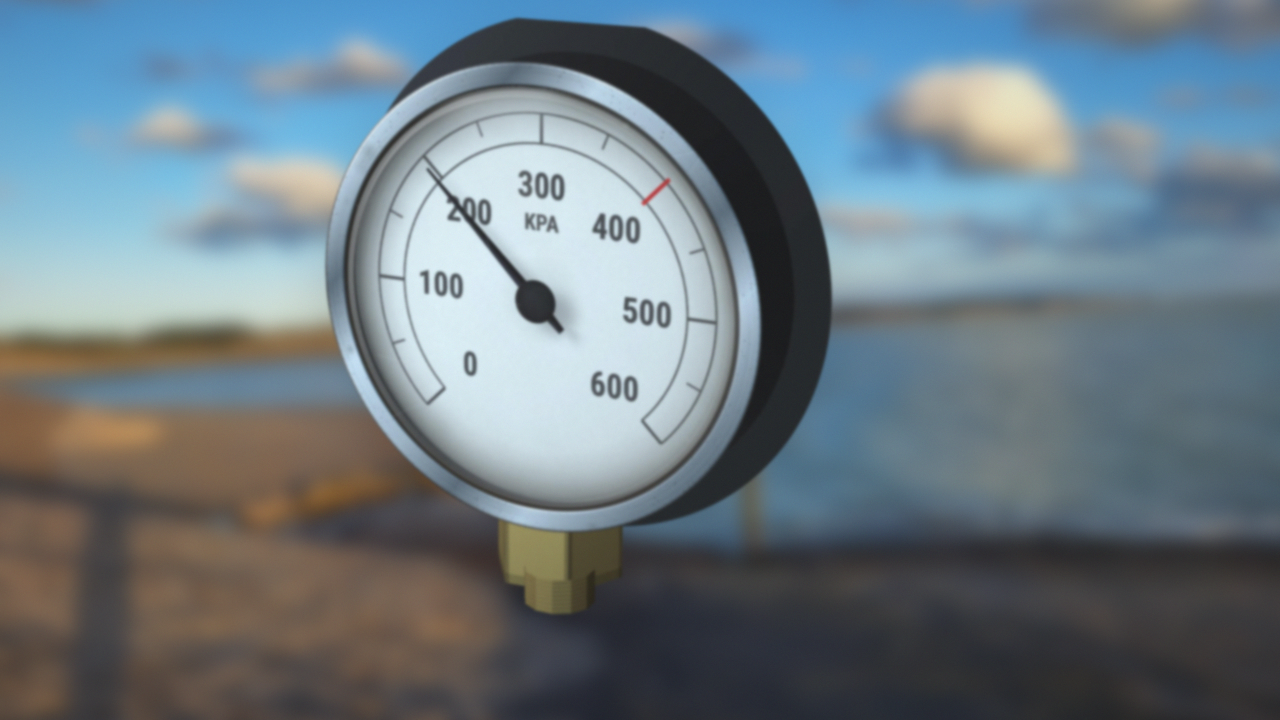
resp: 200,kPa
